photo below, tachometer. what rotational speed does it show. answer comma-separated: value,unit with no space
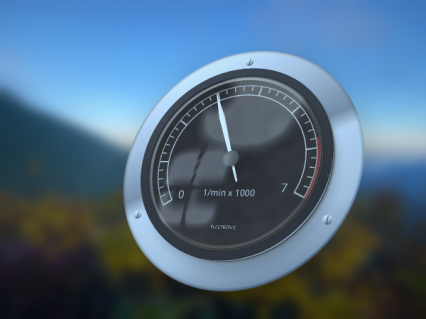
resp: 3000,rpm
